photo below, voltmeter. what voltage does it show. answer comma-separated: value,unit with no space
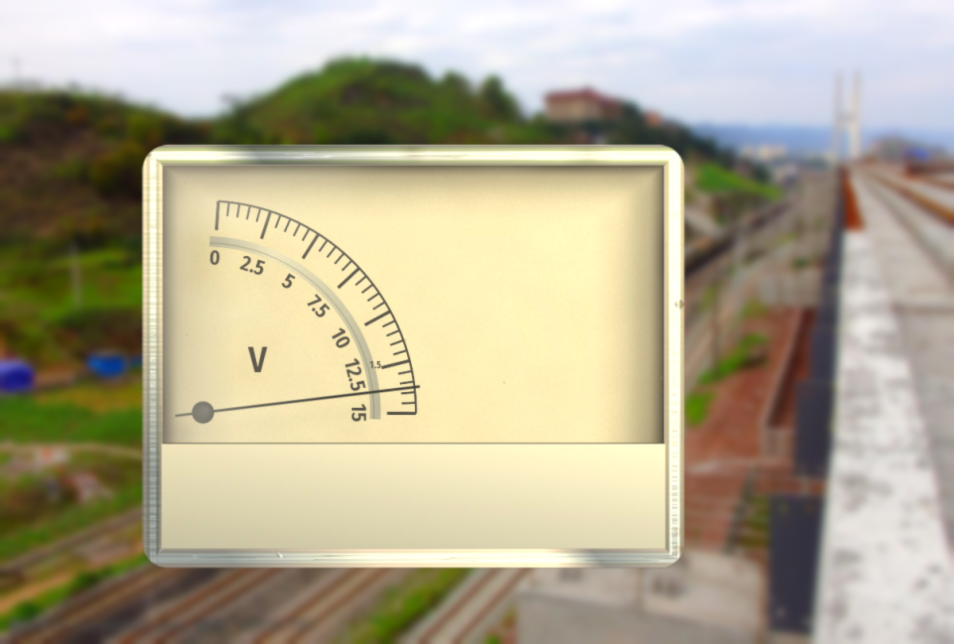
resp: 13.75,V
